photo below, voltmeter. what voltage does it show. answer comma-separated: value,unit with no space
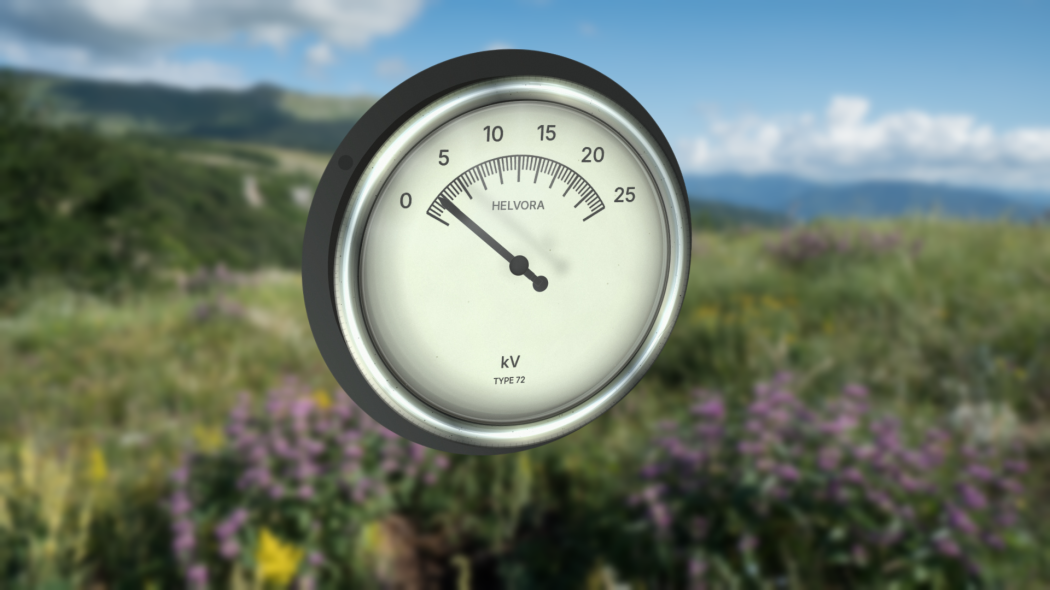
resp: 2,kV
